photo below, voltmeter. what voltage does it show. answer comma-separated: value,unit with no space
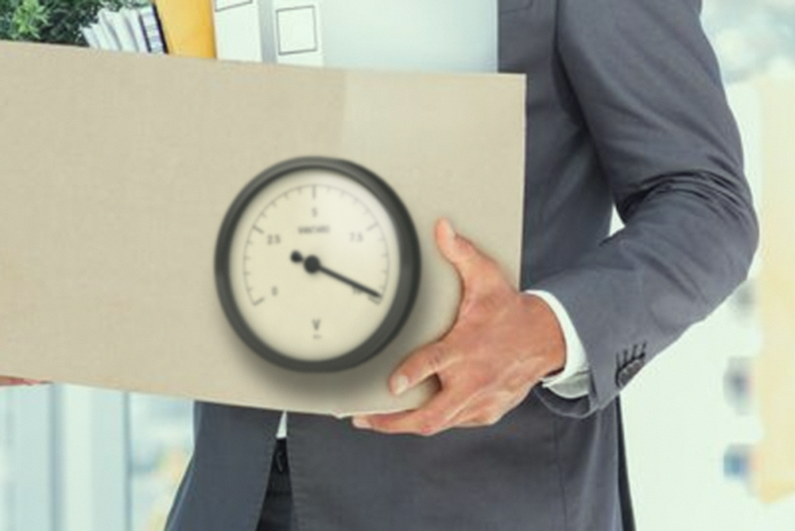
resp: 9.75,V
